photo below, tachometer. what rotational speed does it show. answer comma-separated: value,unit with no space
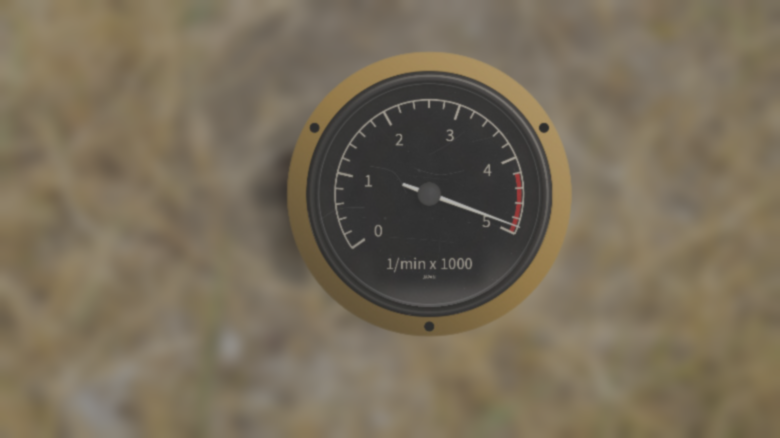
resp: 4900,rpm
